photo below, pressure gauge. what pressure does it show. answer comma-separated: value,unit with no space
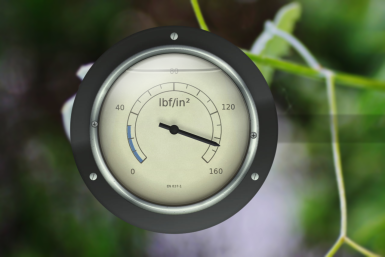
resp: 145,psi
